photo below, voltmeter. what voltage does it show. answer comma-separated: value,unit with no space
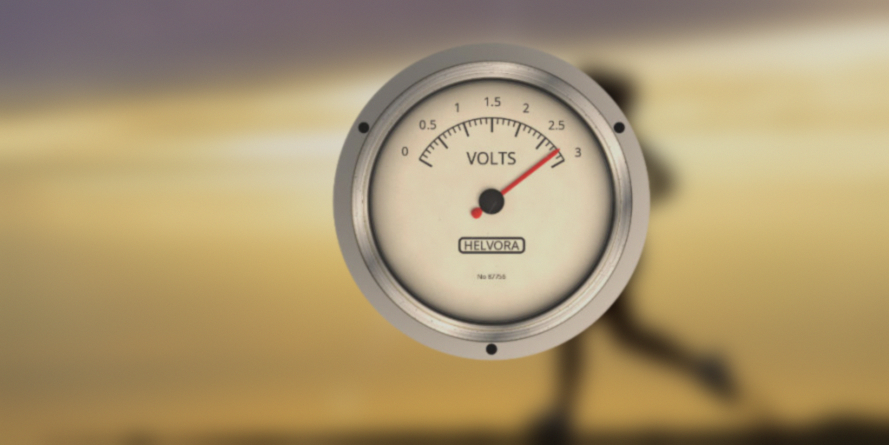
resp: 2.8,V
